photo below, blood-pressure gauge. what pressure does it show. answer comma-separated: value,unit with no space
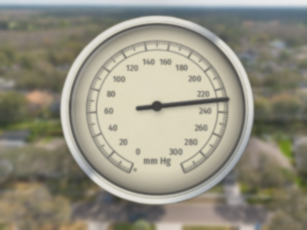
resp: 230,mmHg
